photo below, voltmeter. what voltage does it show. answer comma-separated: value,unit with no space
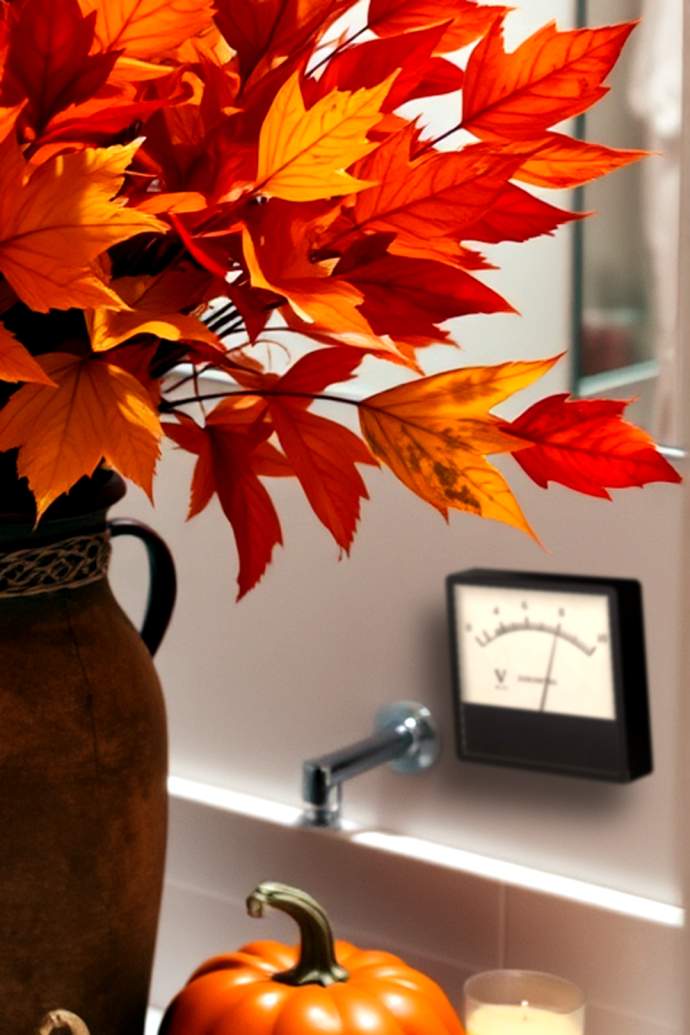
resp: 8,V
